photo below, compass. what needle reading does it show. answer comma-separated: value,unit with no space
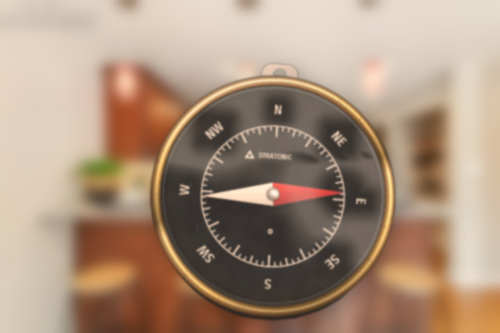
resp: 85,°
